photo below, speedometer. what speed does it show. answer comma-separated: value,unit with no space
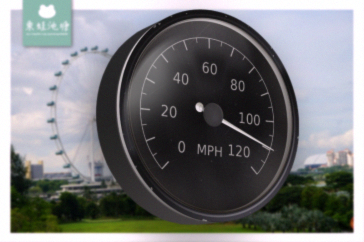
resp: 110,mph
